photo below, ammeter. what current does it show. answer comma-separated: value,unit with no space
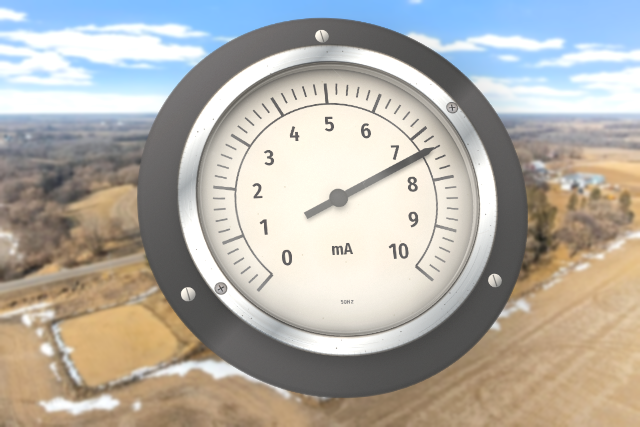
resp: 7.4,mA
